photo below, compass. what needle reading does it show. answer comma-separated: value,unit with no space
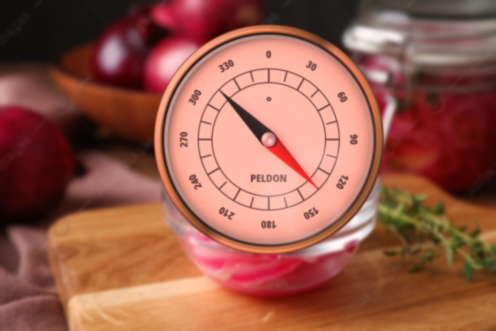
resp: 135,°
